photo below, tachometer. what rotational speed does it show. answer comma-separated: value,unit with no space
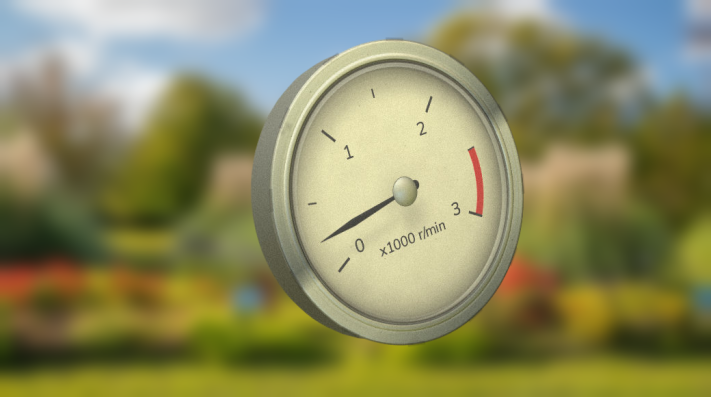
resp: 250,rpm
